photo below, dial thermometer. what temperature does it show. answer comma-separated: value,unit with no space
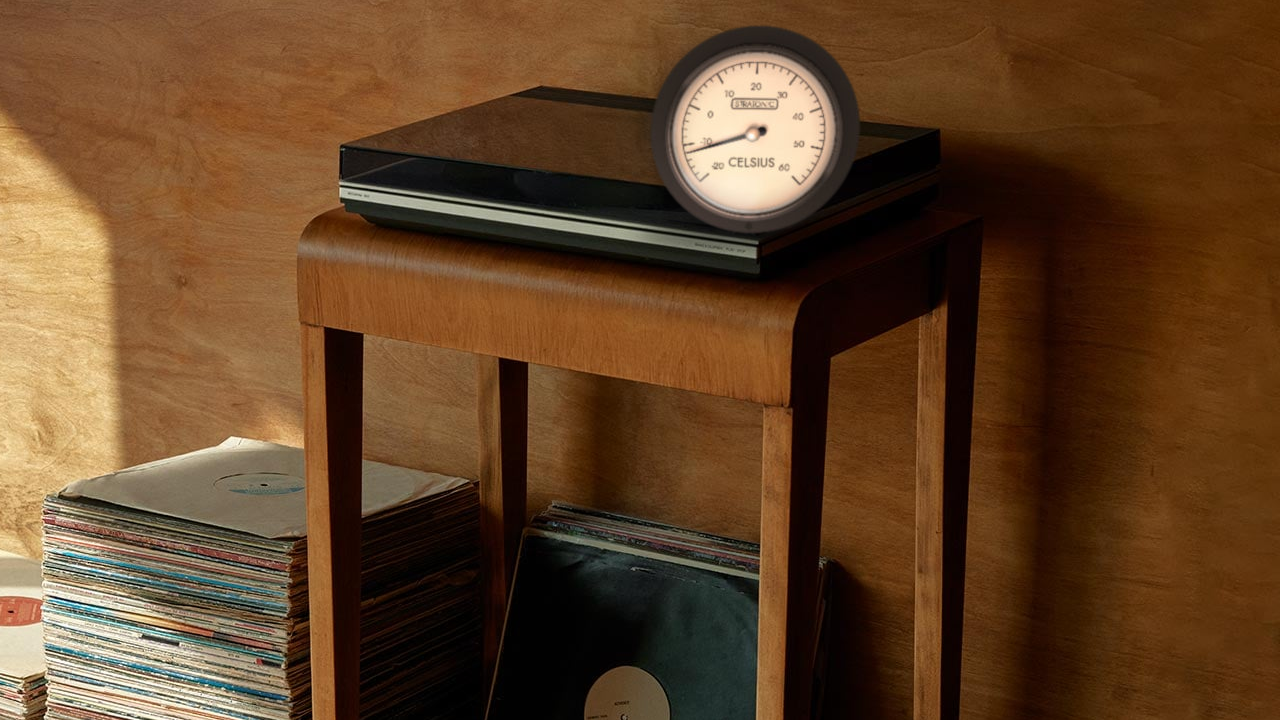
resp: -12,°C
